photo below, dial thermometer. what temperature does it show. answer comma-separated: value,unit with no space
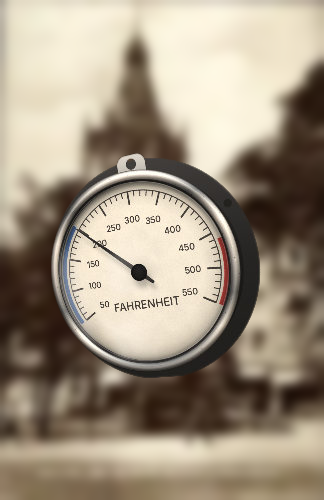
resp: 200,°F
